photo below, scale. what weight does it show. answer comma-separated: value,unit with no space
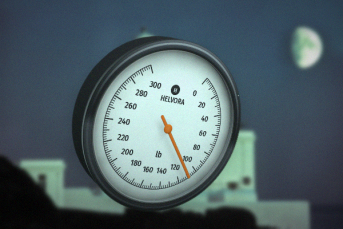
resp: 110,lb
